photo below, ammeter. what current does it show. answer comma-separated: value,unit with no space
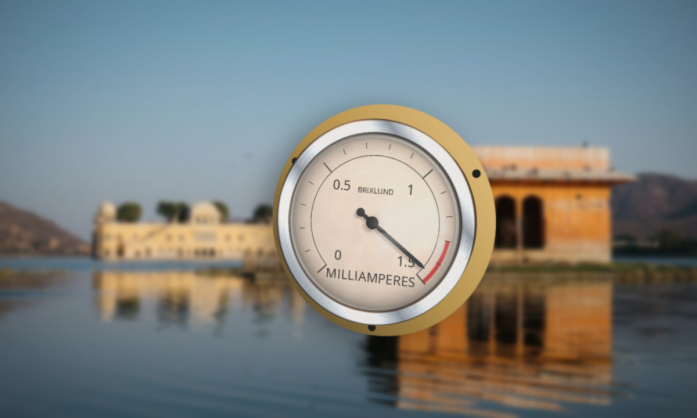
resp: 1.45,mA
